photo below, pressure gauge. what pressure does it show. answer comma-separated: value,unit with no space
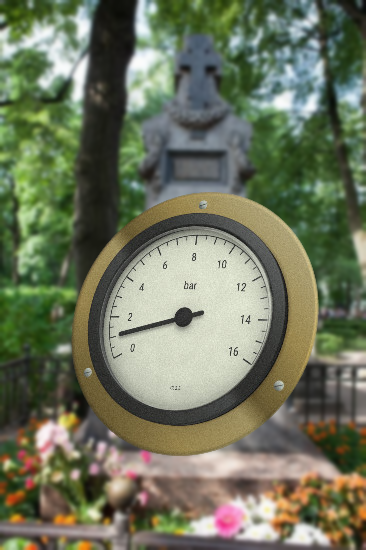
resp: 1,bar
